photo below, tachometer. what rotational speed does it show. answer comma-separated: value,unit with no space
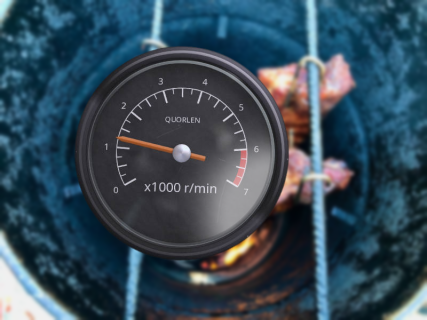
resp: 1250,rpm
